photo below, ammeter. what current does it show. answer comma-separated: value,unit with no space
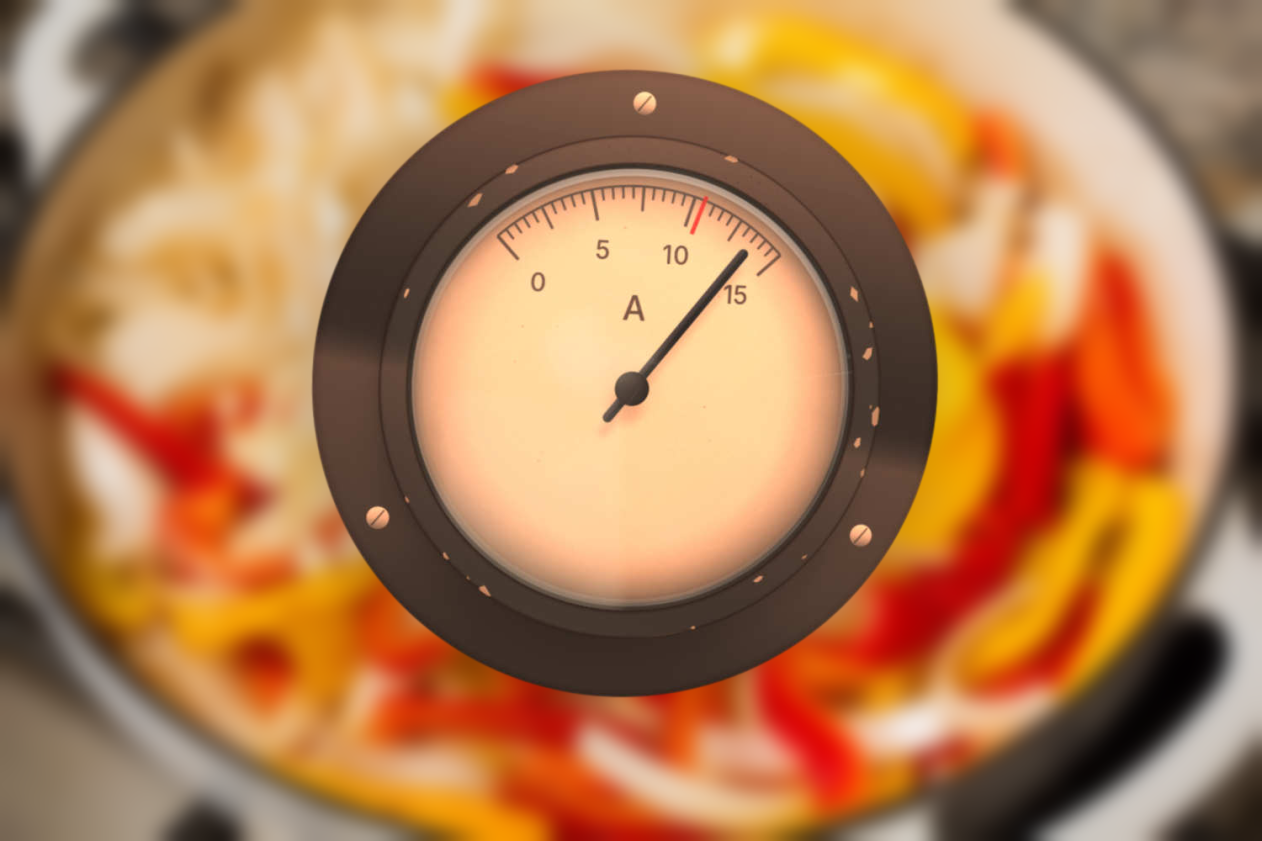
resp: 13.5,A
